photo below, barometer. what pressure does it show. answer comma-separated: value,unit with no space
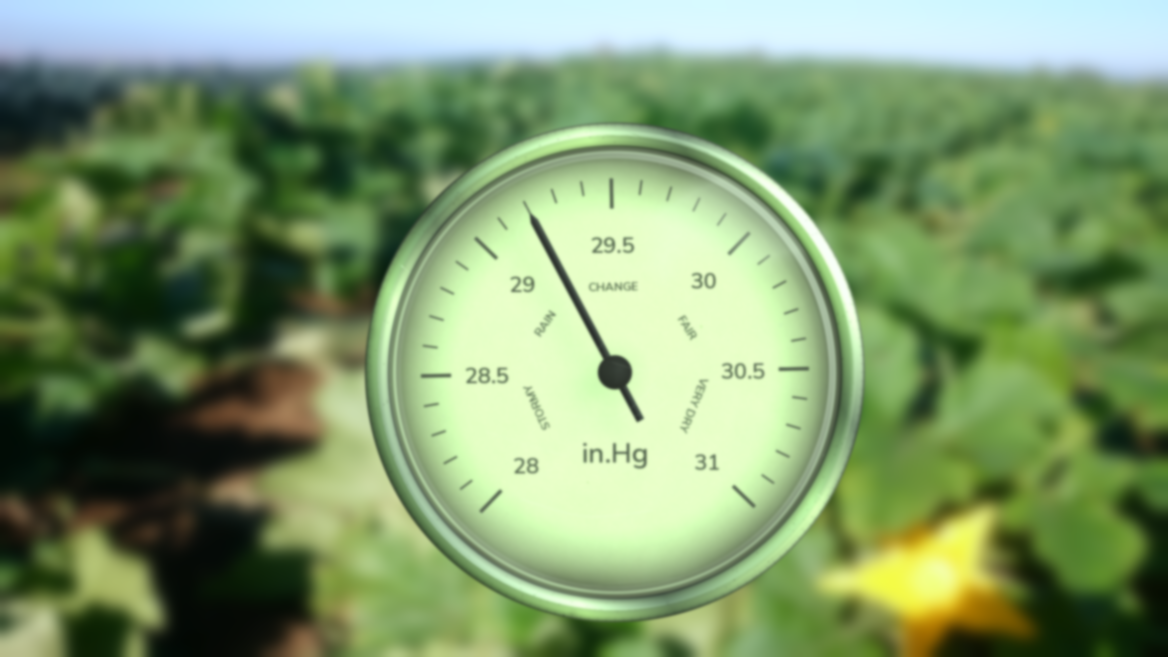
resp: 29.2,inHg
